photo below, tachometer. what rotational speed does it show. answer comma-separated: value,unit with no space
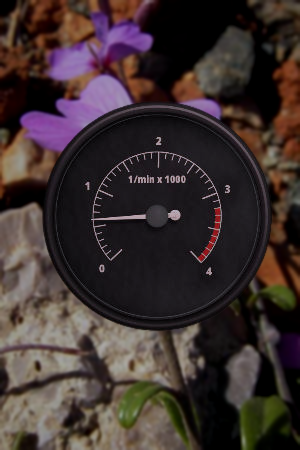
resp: 600,rpm
